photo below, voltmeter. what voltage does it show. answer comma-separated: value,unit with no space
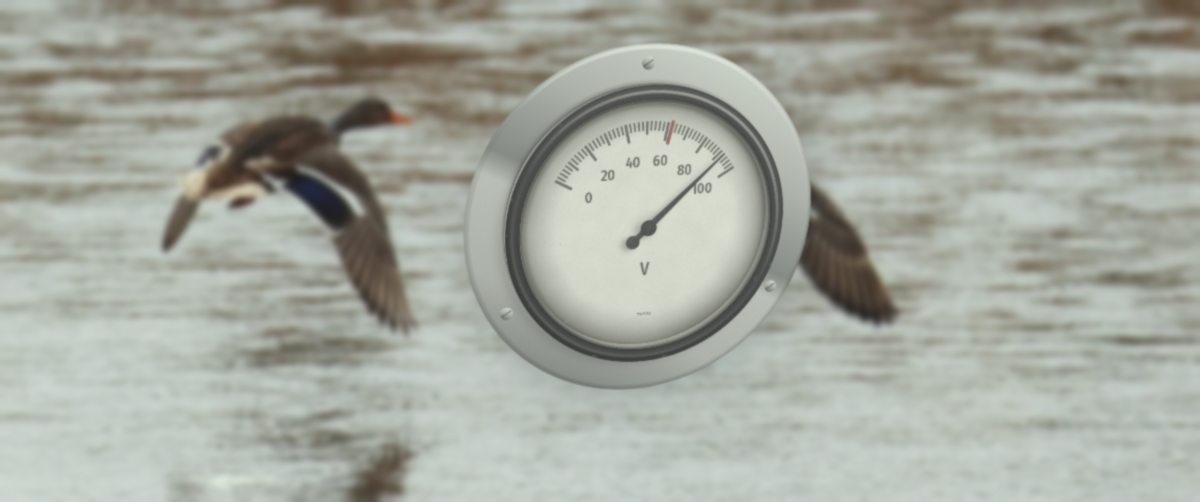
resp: 90,V
